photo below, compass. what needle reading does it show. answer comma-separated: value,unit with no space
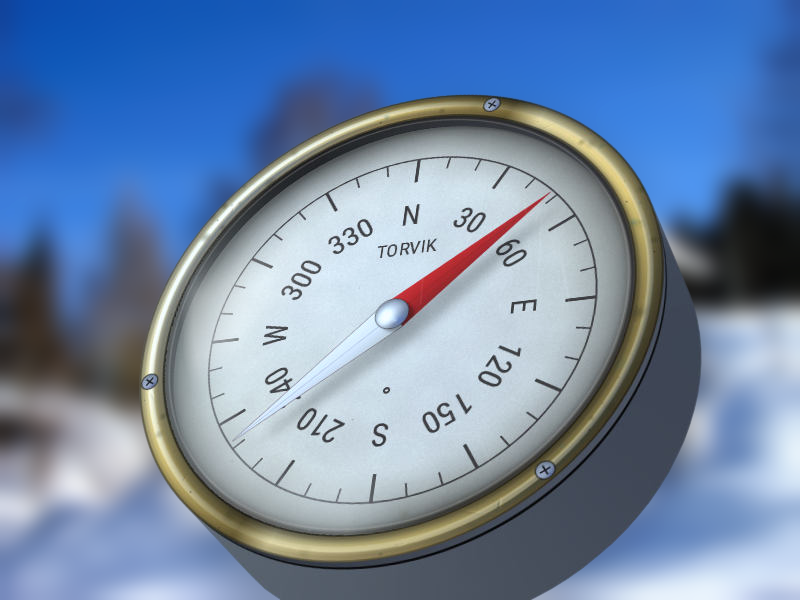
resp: 50,°
